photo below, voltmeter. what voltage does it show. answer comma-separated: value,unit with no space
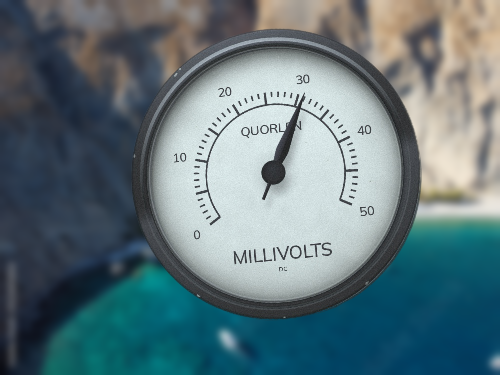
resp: 31,mV
